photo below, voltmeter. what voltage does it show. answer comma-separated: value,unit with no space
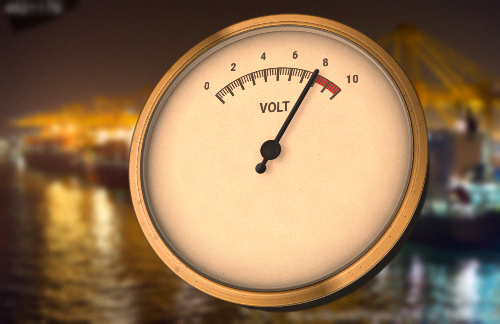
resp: 8,V
